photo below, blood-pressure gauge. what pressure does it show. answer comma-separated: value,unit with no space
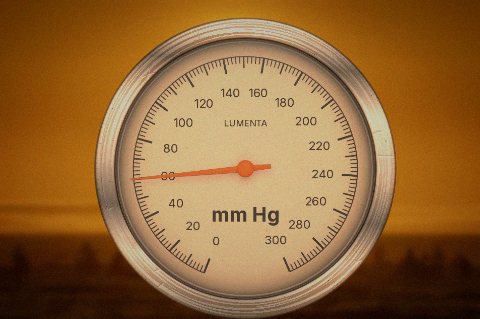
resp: 60,mmHg
